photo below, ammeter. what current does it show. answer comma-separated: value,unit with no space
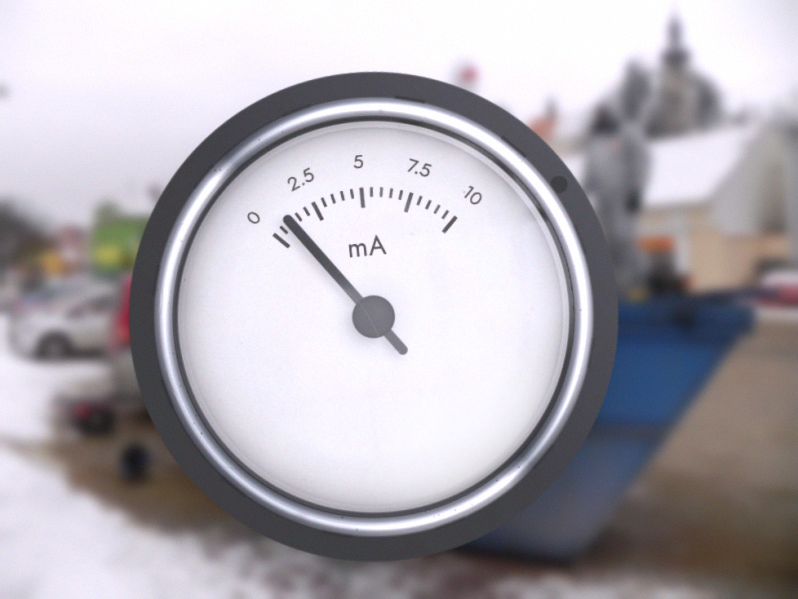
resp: 1,mA
